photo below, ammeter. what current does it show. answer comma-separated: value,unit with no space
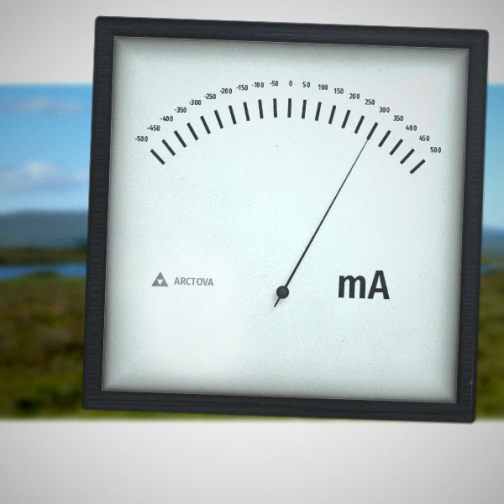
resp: 300,mA
